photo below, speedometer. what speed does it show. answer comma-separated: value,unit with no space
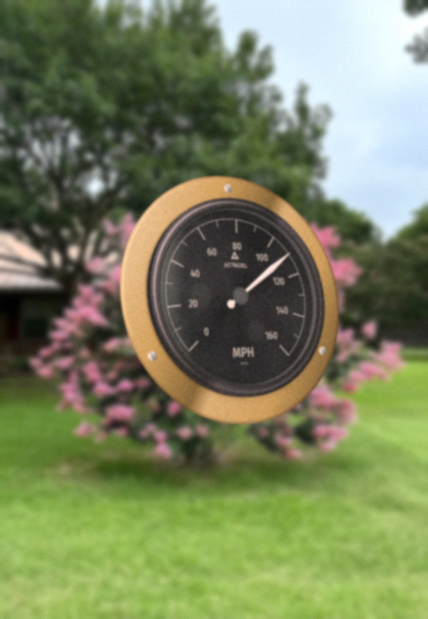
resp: 110,mph
